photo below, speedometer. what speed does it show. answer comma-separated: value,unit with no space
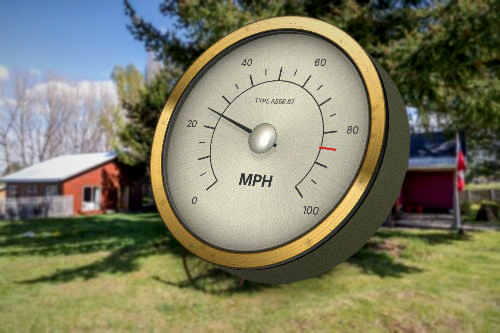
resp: 25,mph
